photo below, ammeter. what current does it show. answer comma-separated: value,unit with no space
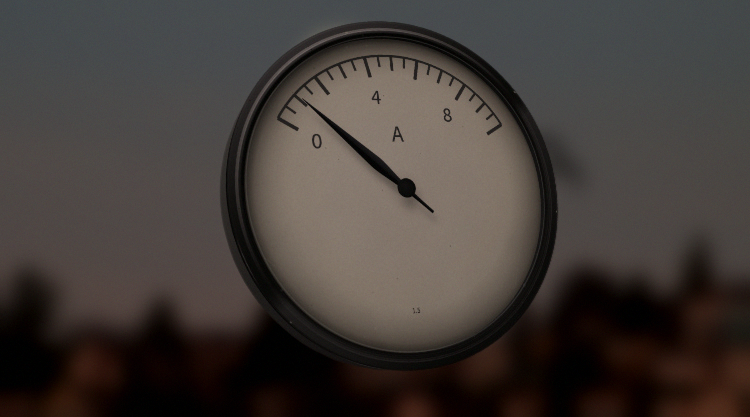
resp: 1,A
